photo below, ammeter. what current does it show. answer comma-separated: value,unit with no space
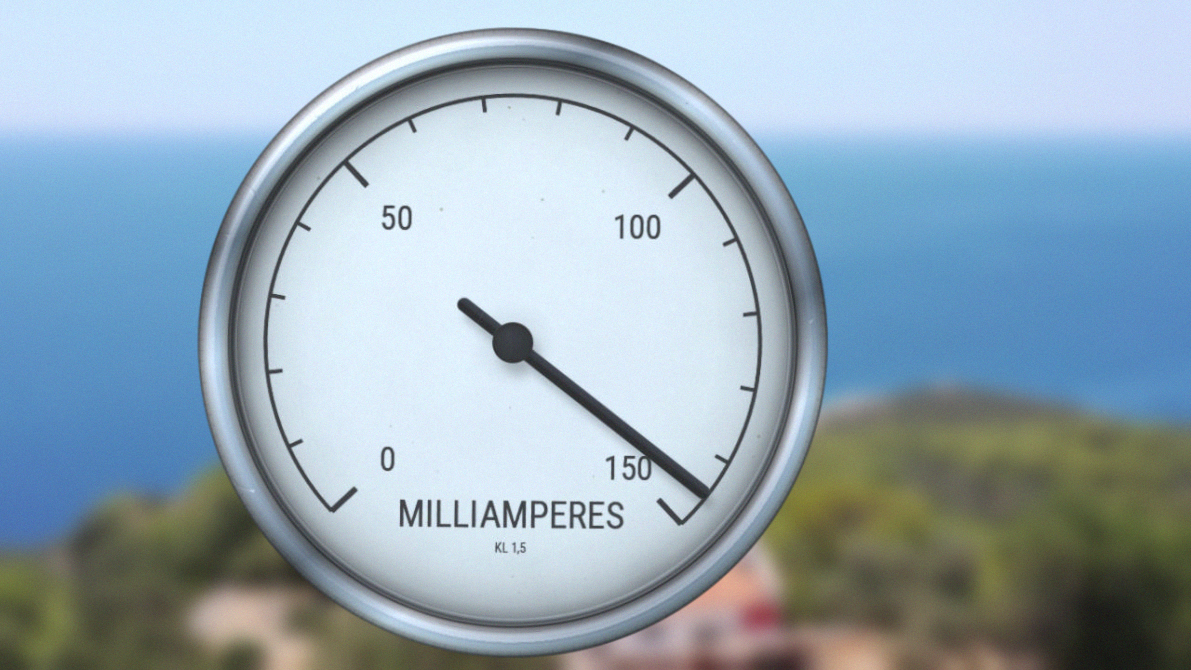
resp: 145,mA
